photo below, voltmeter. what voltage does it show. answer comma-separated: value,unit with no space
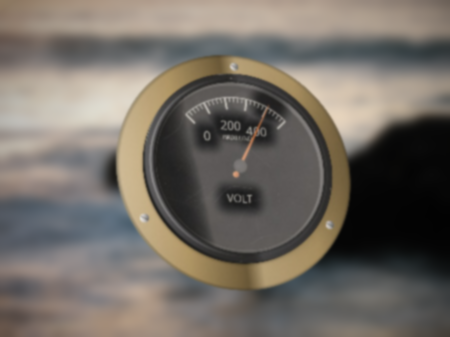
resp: 400,V
